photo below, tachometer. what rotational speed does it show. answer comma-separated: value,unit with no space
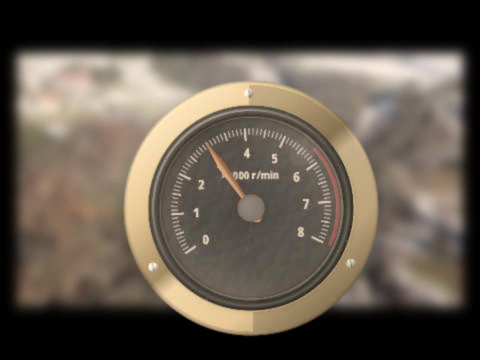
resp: 3000,rpm
